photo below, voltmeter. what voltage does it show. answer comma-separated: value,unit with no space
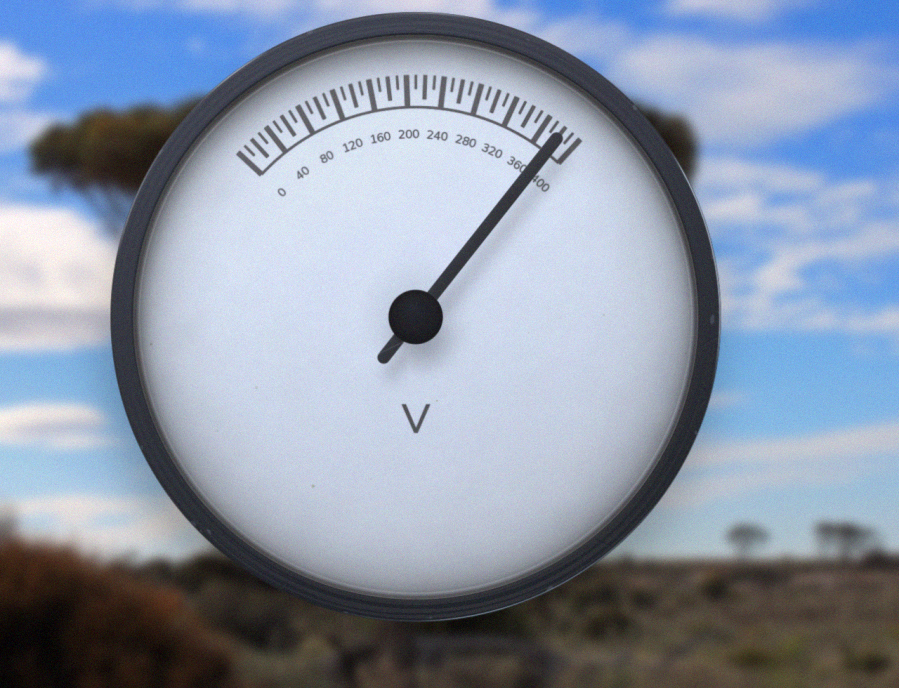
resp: 380,V
